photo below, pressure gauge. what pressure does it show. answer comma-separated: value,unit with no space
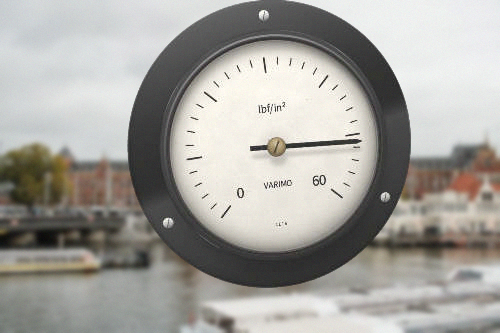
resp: 51,psi
